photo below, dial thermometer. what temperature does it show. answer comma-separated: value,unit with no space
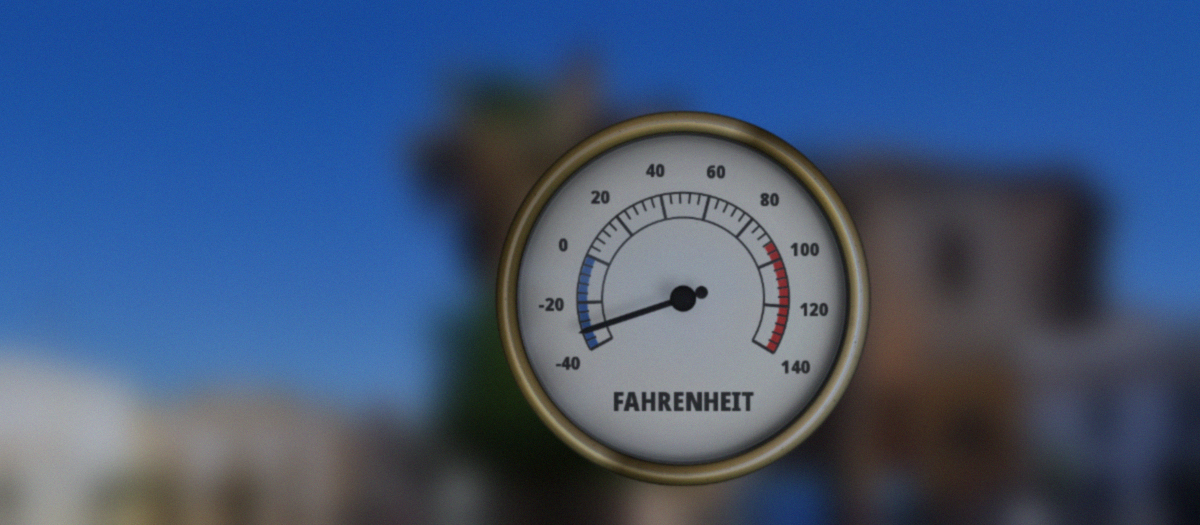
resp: -32,°F
